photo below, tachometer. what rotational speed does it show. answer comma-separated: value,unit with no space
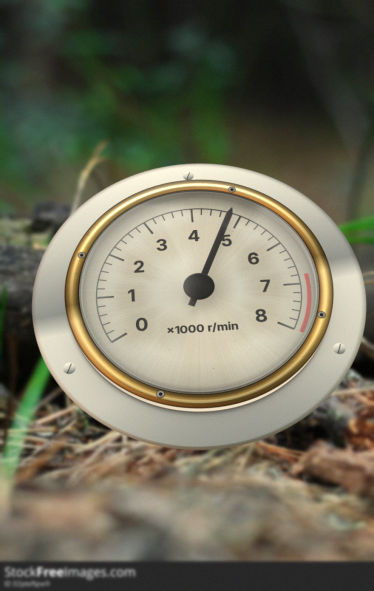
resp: 4800,rpm
